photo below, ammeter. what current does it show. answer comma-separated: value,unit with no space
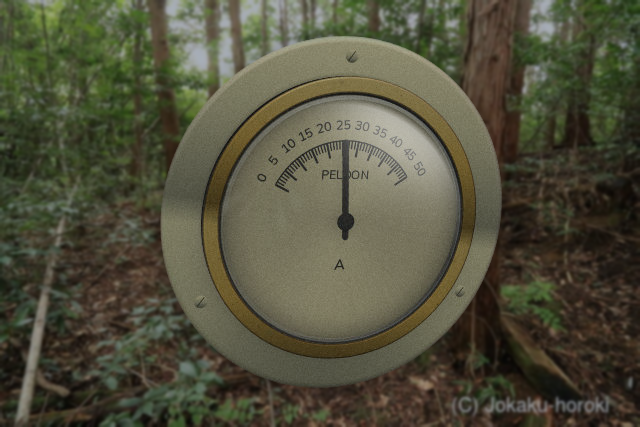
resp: 25,A
